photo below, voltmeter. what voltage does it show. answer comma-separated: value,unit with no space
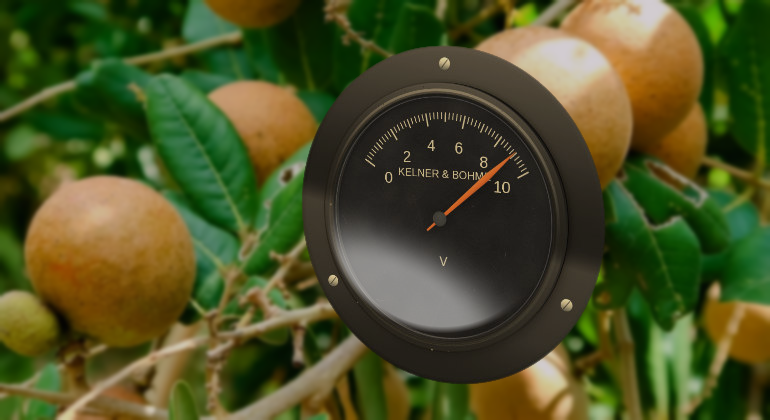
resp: 9,V
